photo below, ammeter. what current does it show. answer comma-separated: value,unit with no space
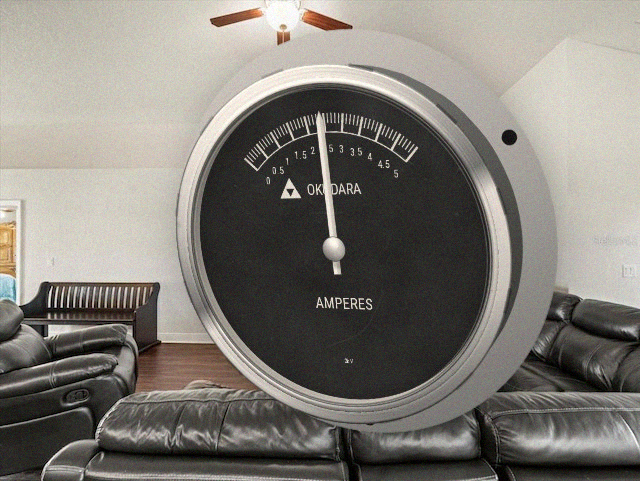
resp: 2.5,A
